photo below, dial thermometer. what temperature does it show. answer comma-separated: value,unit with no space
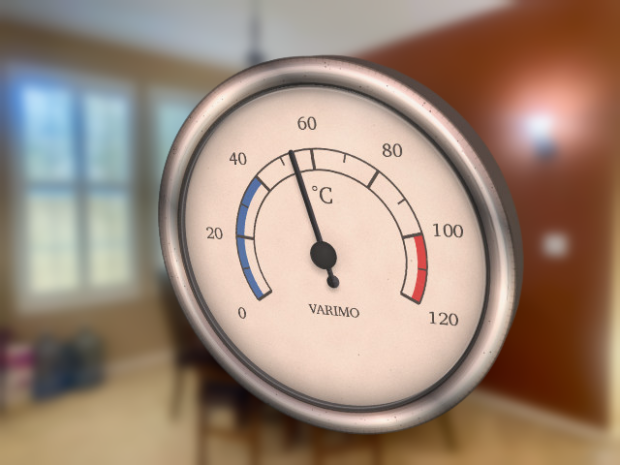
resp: 55,°C
